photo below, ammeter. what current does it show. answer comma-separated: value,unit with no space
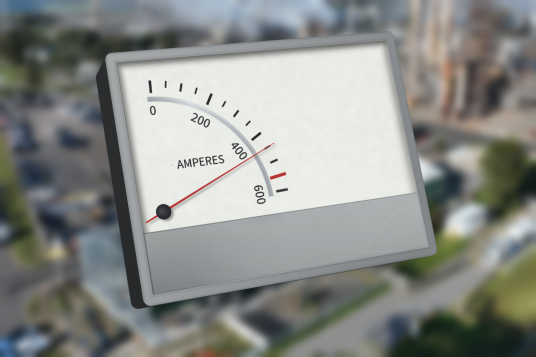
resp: 450,A
